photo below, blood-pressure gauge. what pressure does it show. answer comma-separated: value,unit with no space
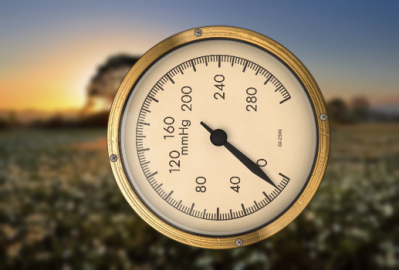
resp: 10,mmHg
